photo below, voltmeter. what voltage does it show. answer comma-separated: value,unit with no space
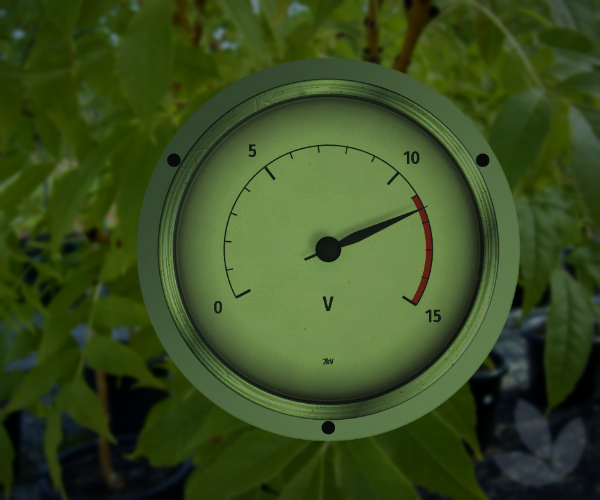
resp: 11.5,V
